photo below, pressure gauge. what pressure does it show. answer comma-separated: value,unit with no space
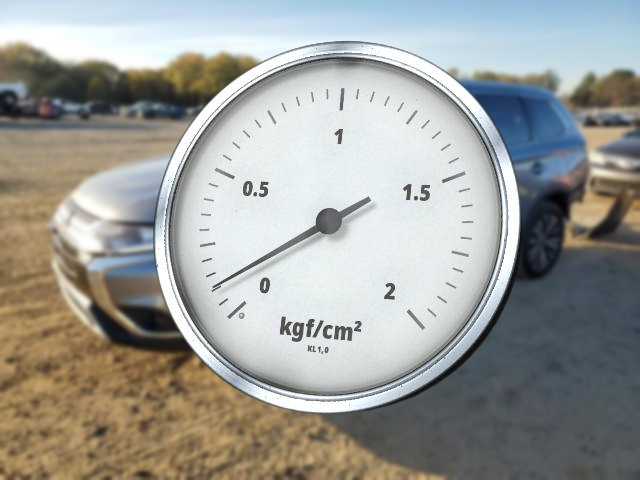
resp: 0.1,kg/cm²
